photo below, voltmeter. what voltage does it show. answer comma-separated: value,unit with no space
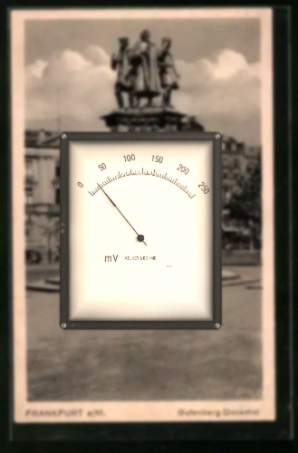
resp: 25,mV
